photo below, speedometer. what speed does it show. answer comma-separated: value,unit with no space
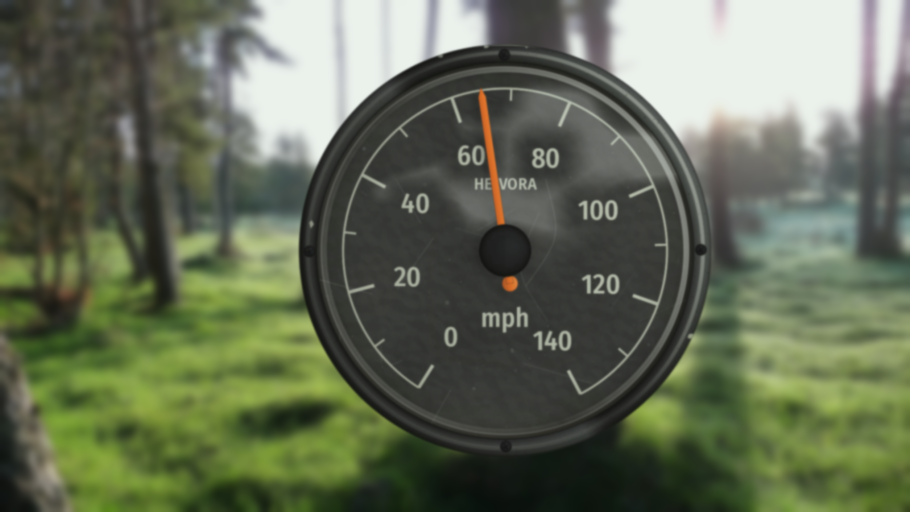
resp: 65,mph
